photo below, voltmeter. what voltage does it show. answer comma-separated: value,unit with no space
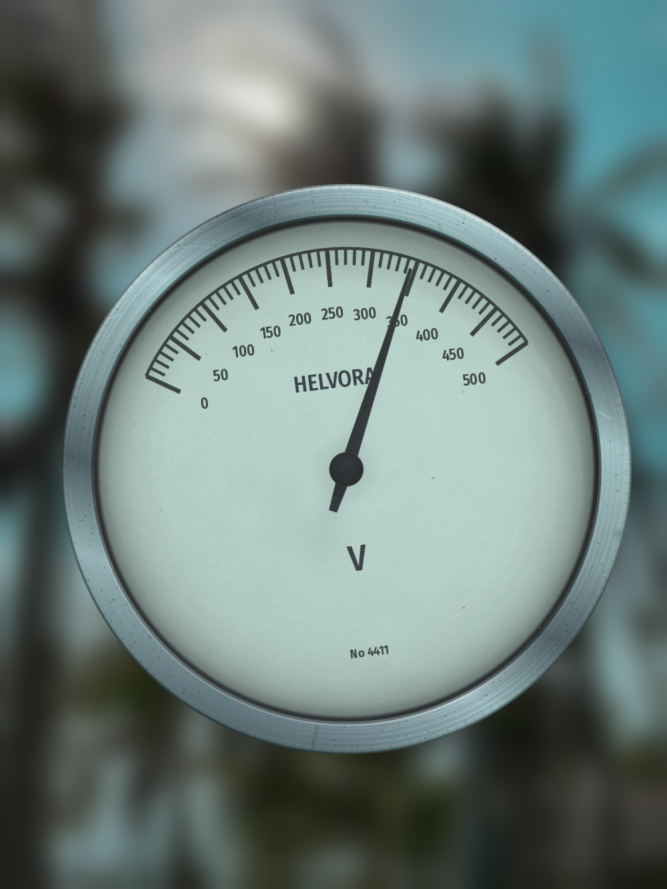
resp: 345,V
